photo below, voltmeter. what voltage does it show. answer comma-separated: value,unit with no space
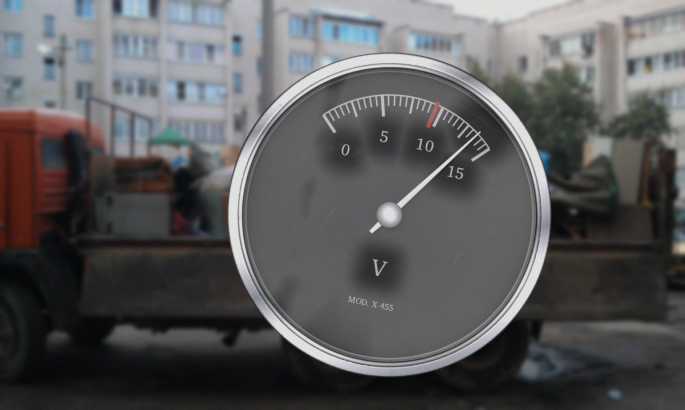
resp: 13.5,V
